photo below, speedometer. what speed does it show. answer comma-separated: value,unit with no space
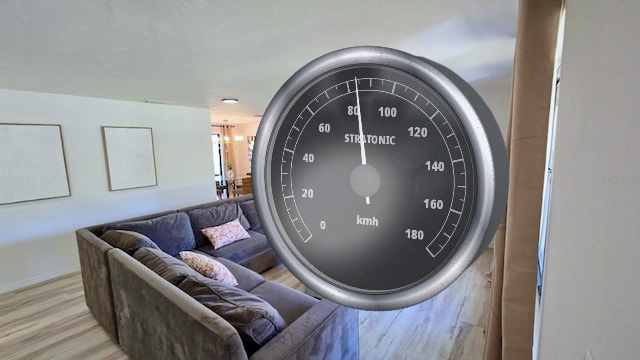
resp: 85,km/h
